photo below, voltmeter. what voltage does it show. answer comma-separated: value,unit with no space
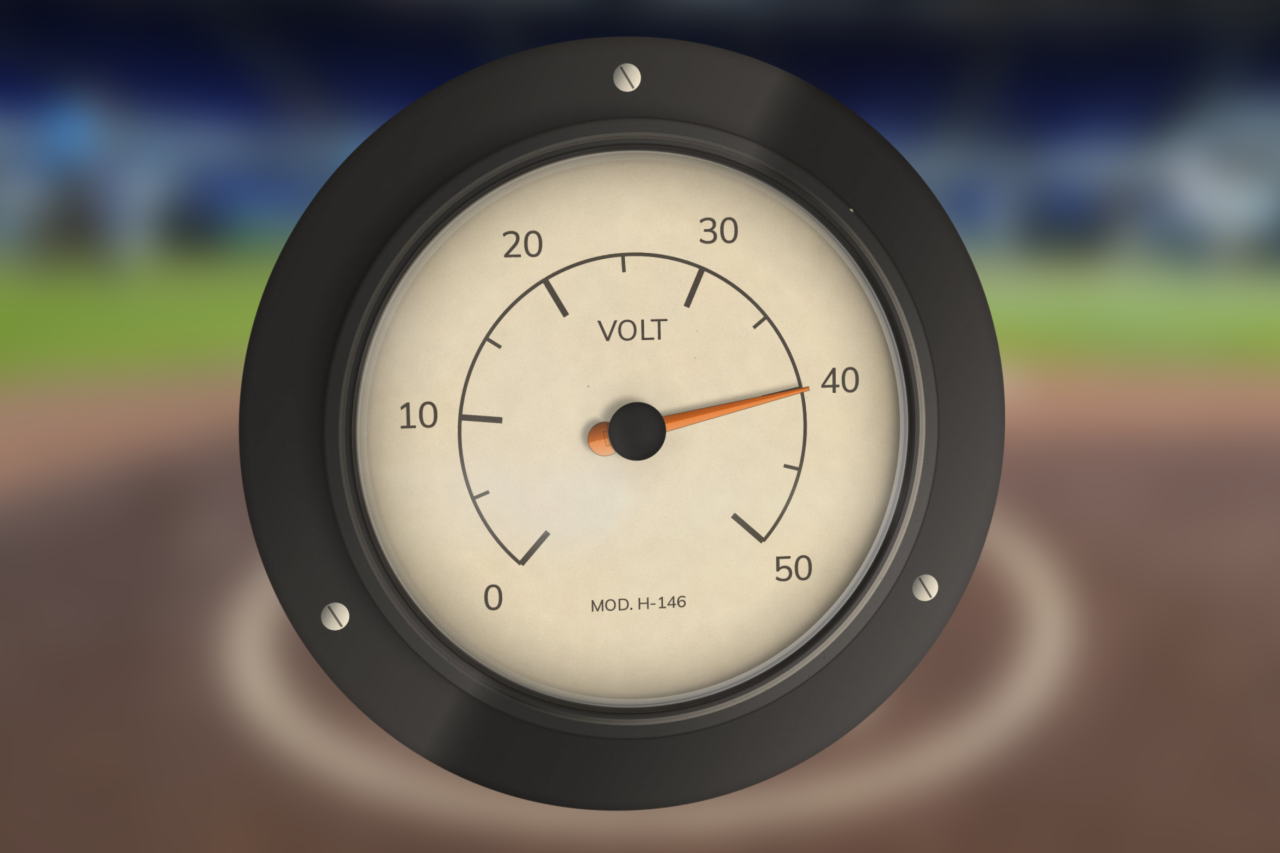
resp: 40,V
